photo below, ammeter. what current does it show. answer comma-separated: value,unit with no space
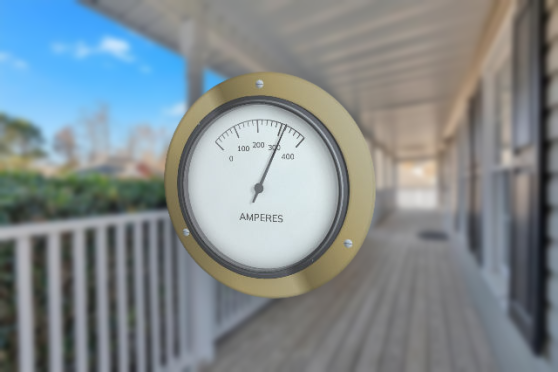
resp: 320,A
